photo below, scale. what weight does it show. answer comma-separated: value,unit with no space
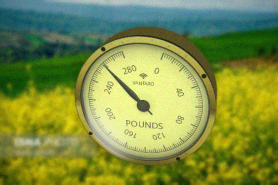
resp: 260,lb
